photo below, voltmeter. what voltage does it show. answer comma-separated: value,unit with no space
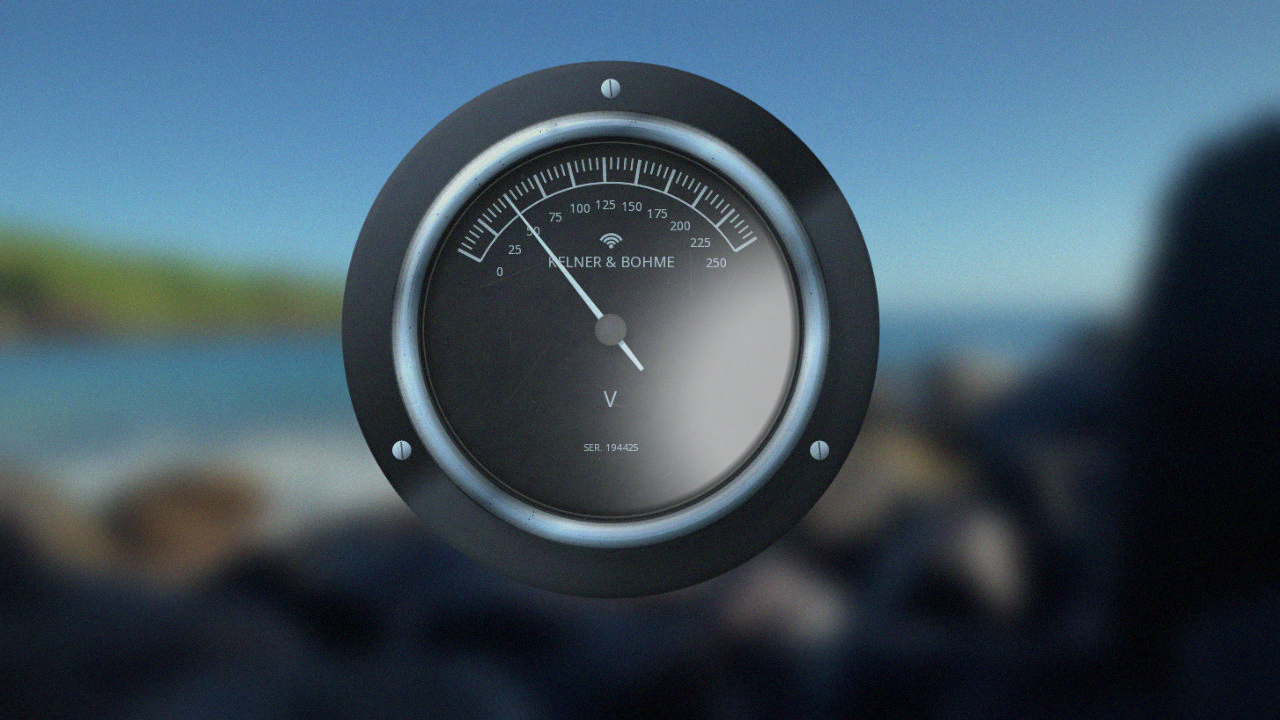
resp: 50,V
